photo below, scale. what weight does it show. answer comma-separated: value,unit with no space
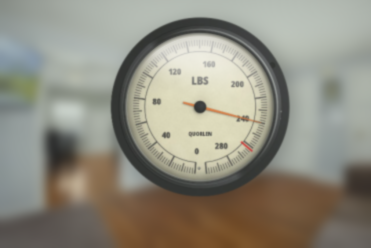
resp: 240,lb
